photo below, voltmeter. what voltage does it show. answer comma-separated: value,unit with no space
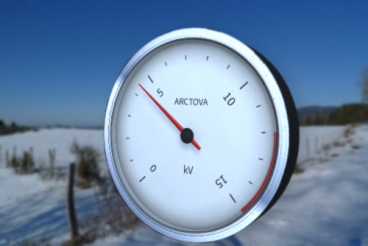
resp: 4.5,kV
